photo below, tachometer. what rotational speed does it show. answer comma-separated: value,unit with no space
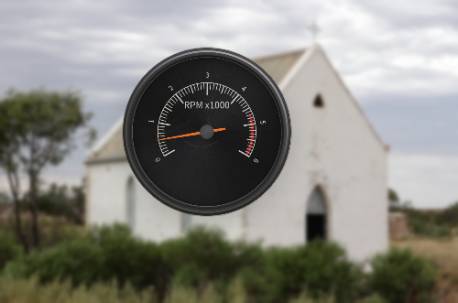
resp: 500,rpm
